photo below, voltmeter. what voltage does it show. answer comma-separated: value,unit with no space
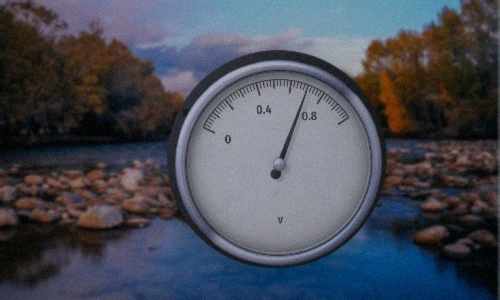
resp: 0.7,V
